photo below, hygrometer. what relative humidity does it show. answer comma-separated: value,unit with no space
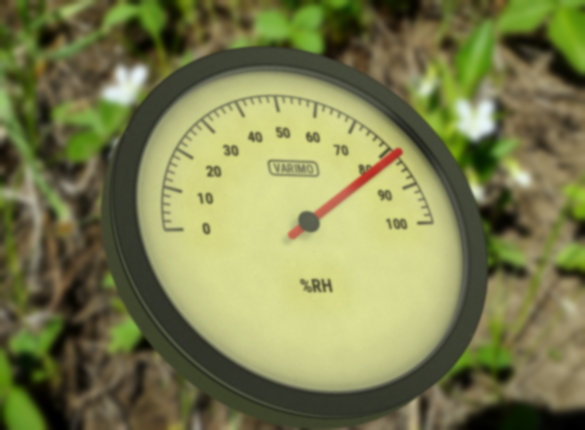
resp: 82,%
